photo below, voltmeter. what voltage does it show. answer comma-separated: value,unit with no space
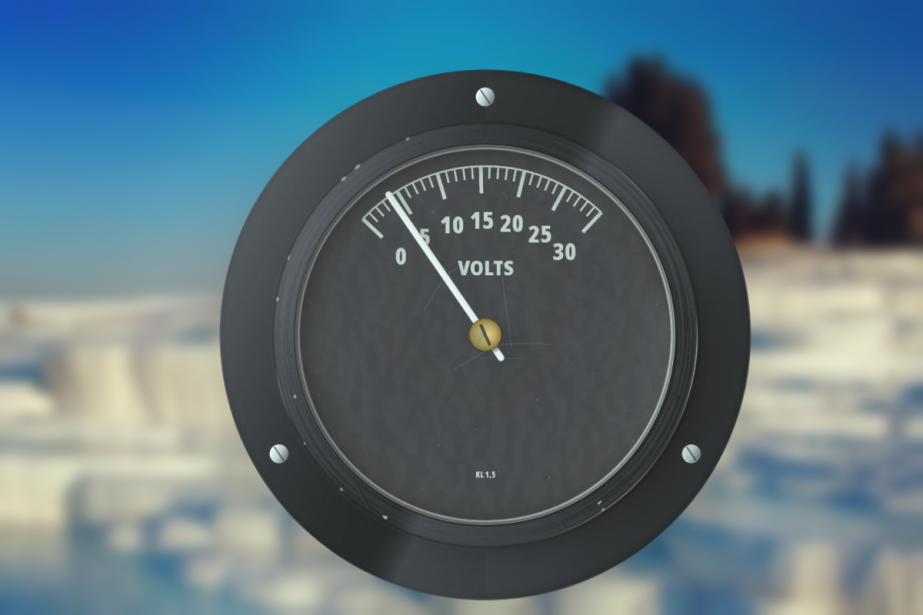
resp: 4,V
